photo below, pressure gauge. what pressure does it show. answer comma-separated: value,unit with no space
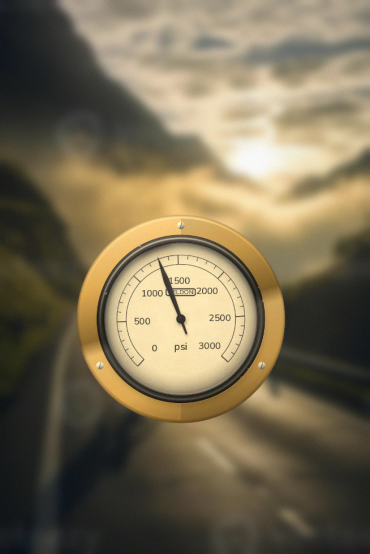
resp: 1300,psi
